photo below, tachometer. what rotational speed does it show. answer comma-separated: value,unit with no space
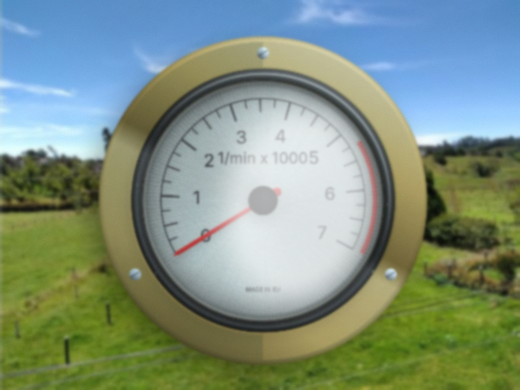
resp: 0,rpm
